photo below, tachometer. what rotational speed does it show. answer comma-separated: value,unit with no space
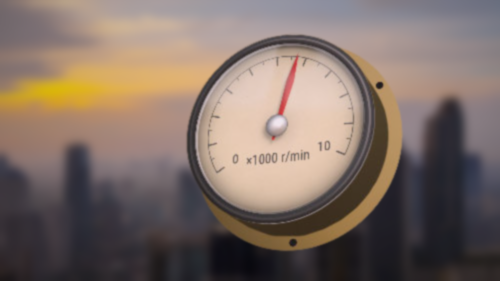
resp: 5750,rpm
